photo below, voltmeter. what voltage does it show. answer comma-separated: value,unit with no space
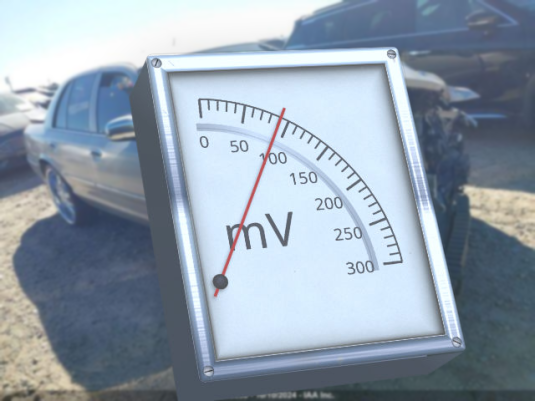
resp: 90,mV
